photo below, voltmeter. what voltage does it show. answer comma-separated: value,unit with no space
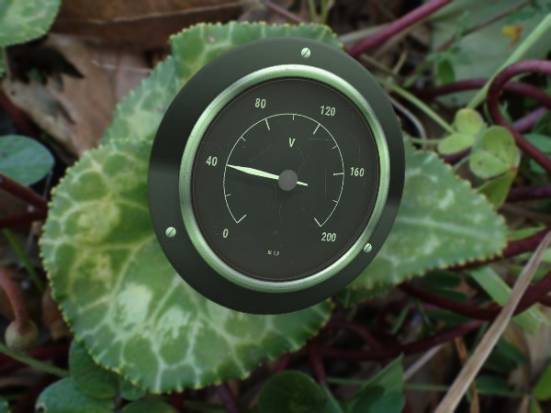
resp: 40,V
